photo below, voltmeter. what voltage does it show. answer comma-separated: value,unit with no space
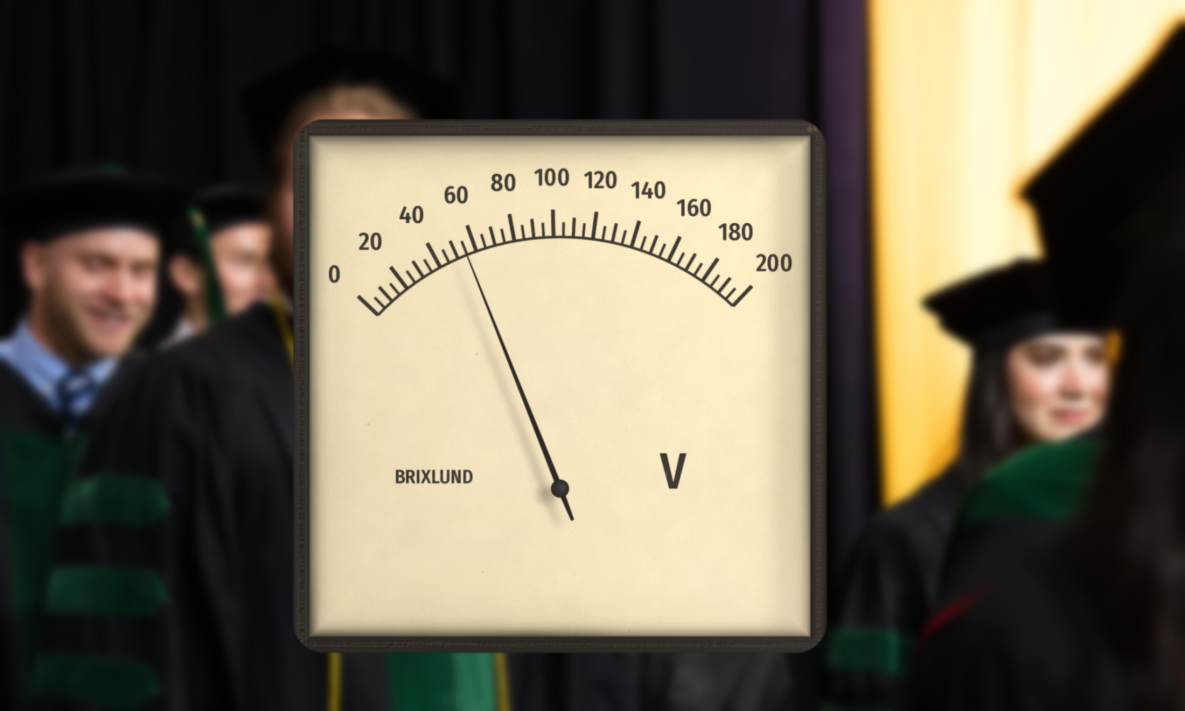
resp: 55,V
